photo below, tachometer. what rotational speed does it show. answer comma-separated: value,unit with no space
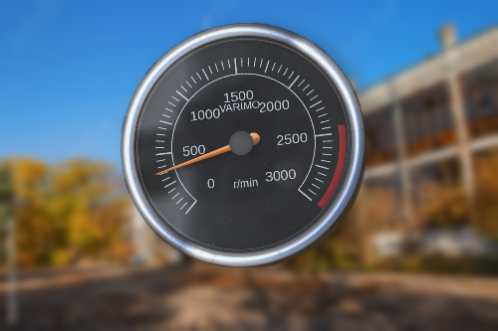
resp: 350,rpm
